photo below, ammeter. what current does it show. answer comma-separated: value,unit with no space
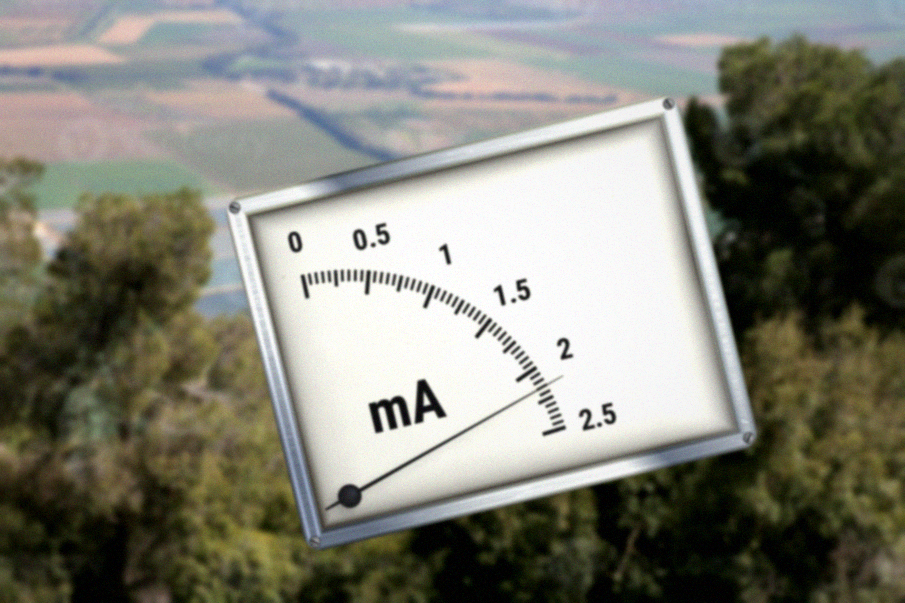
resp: 2.15,mA
